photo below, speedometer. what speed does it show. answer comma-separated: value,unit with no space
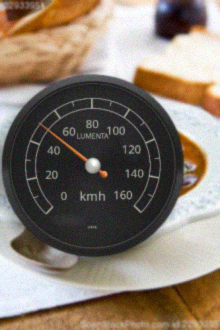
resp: 50,km/h
